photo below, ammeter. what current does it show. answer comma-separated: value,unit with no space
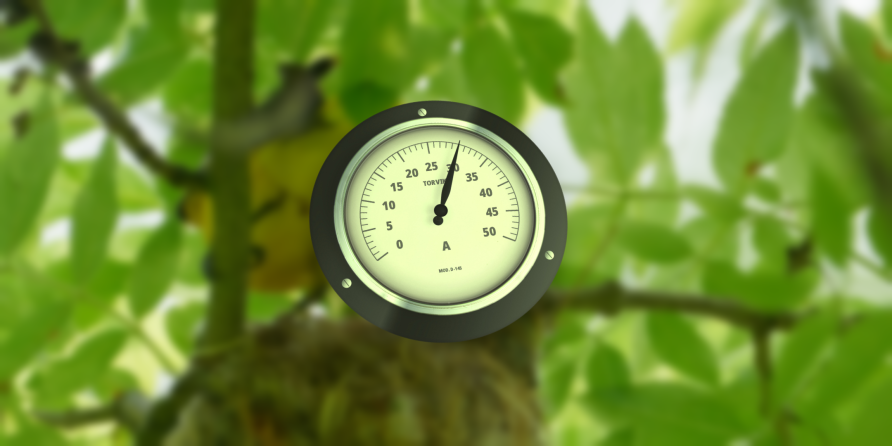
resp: 30,A
